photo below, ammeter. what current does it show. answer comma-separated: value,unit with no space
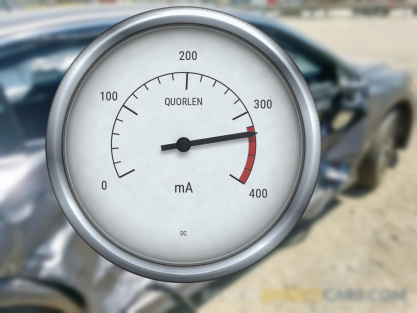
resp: 330,mA
